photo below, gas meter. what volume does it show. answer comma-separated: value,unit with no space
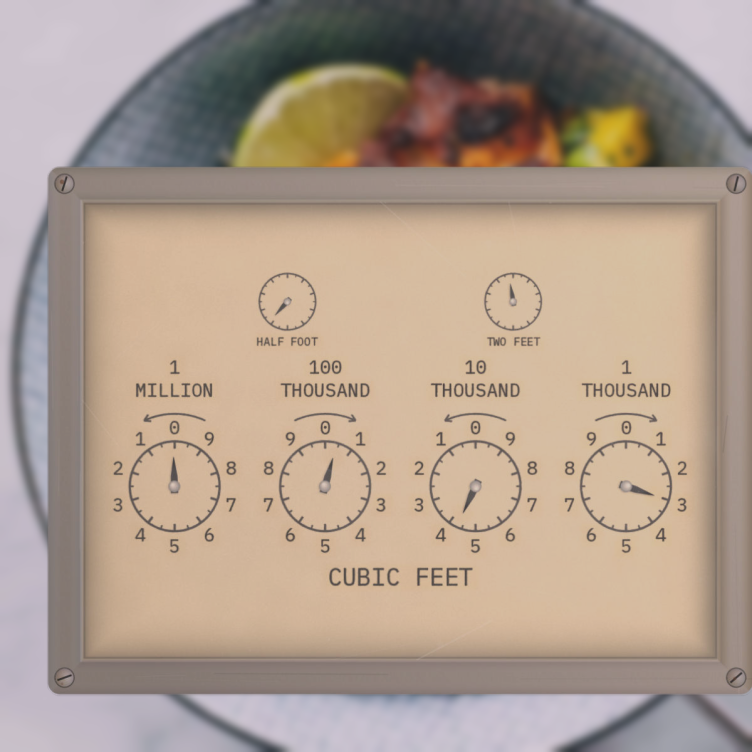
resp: 4300,ft³
